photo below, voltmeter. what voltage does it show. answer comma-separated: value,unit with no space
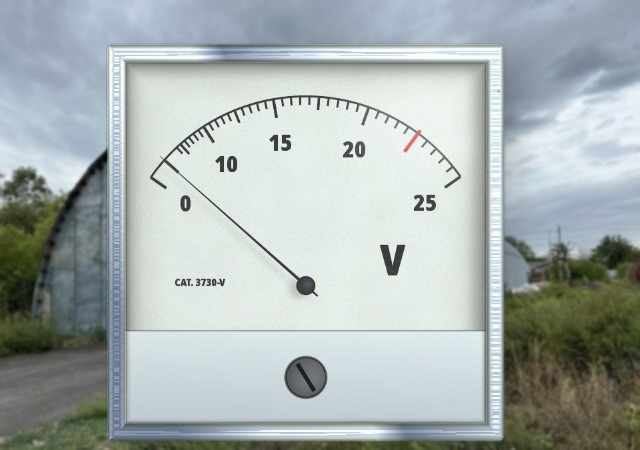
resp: 5,V
